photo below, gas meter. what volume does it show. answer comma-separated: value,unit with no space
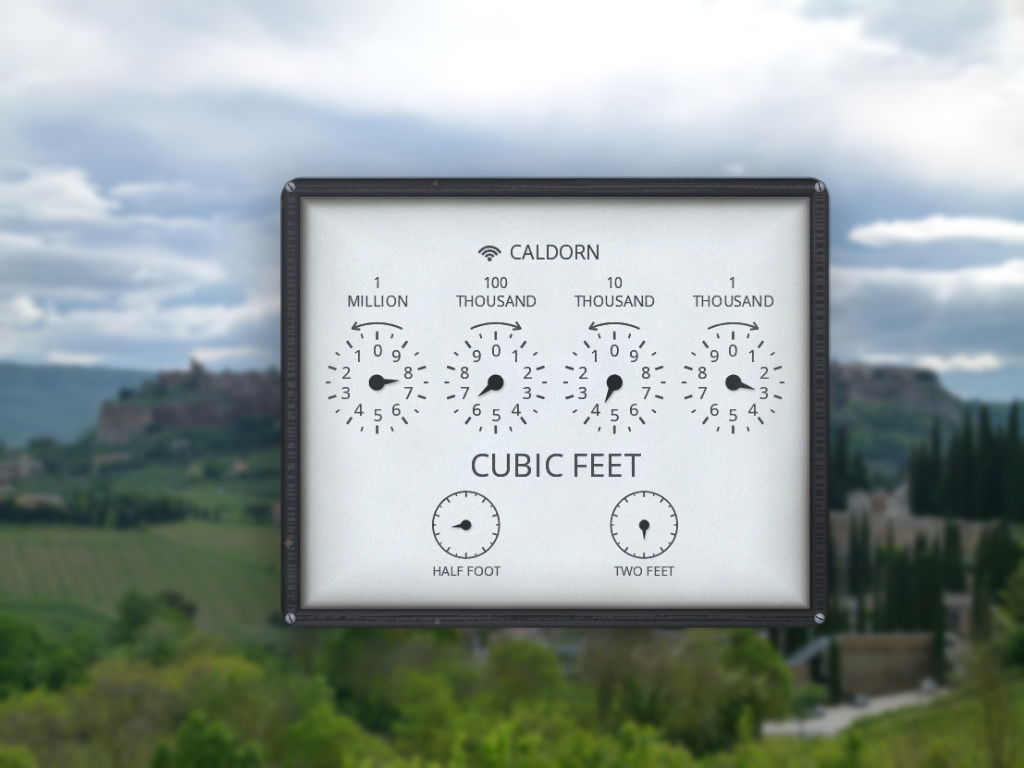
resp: 764300,ft³
